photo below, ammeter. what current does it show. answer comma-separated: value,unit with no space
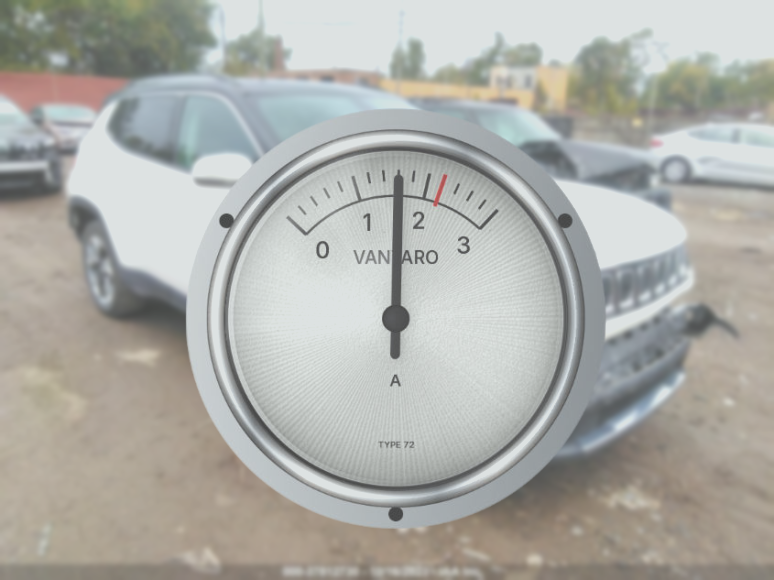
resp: 1.6,A
